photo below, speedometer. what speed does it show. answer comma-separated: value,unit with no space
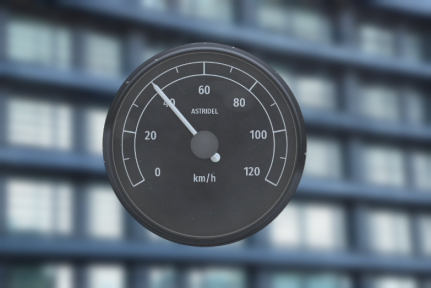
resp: 40,km/h
